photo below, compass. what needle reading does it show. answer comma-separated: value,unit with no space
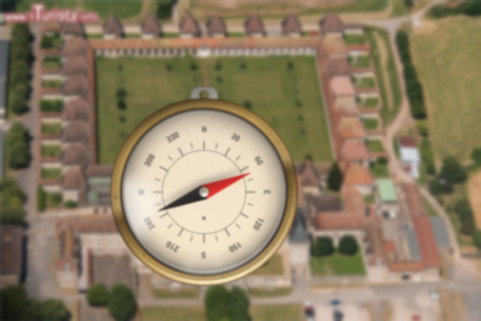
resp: 67.5,°
